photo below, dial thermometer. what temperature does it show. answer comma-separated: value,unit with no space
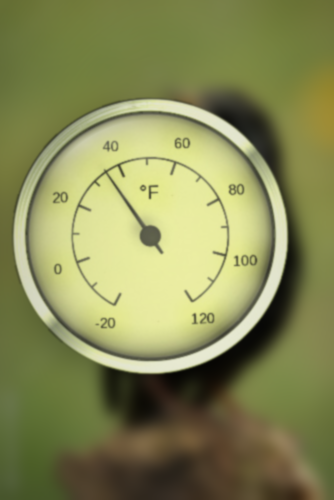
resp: 35,°F
